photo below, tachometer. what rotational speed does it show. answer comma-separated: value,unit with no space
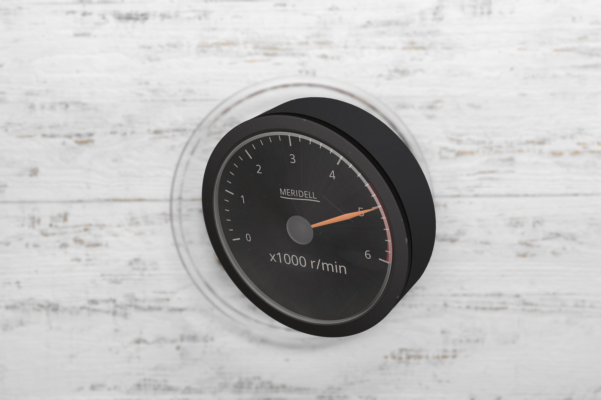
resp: 5000,rpm
